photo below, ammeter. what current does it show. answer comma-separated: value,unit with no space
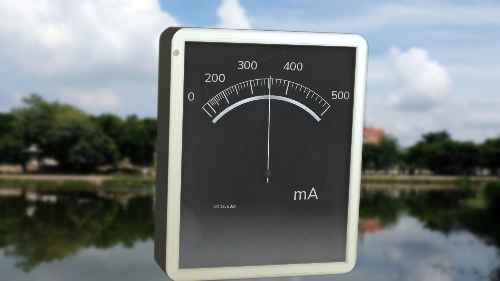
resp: 350,mA
